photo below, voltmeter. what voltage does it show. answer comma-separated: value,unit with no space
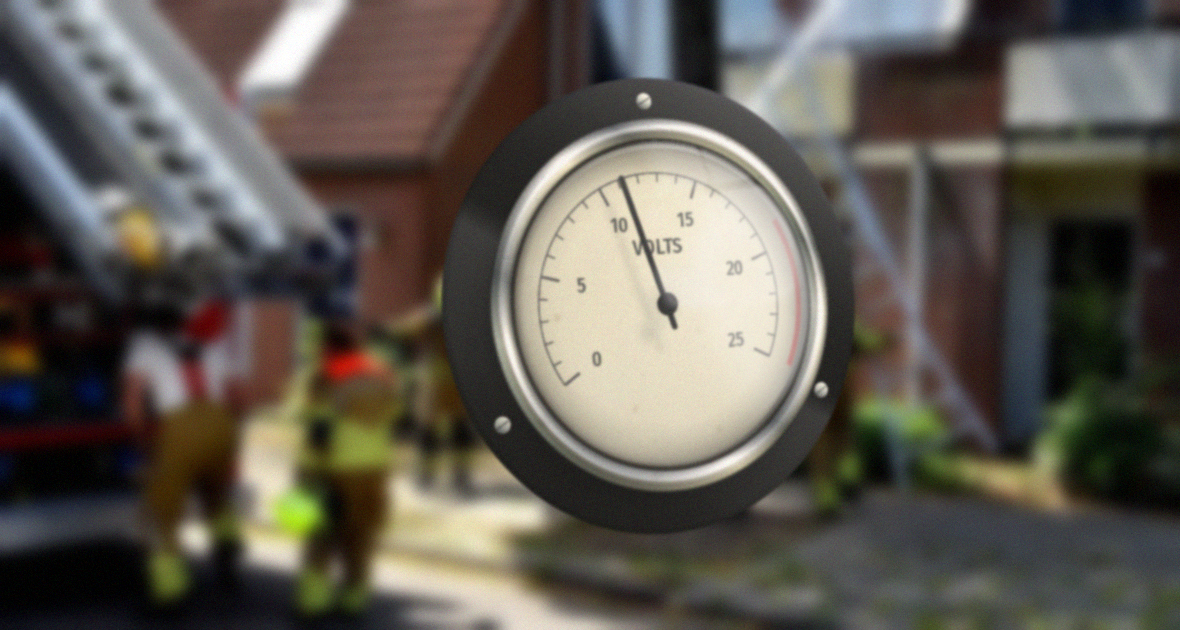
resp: 11,V
